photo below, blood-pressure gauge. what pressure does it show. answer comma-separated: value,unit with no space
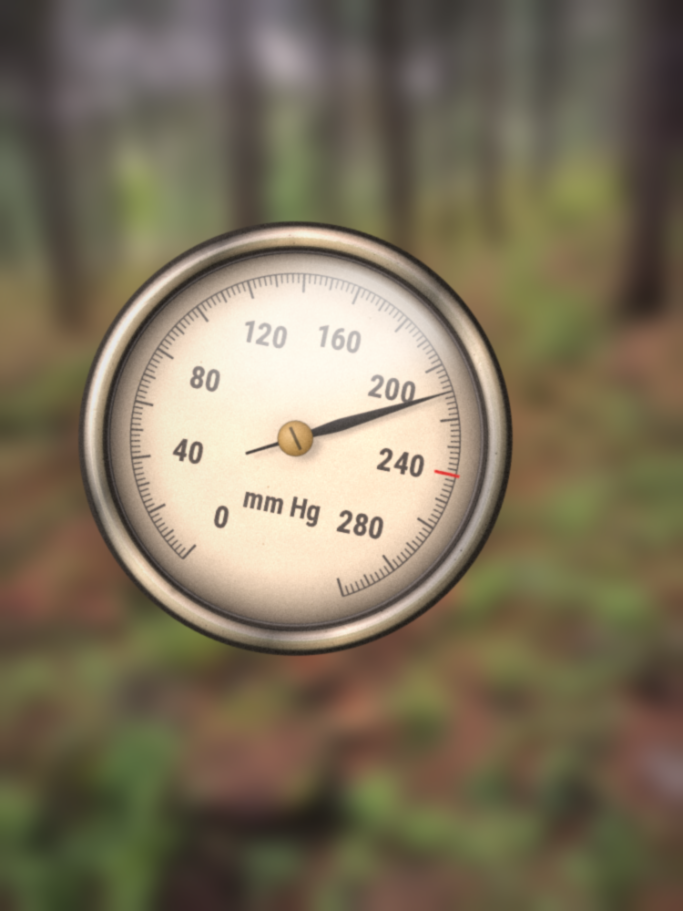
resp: 210,mmHg
